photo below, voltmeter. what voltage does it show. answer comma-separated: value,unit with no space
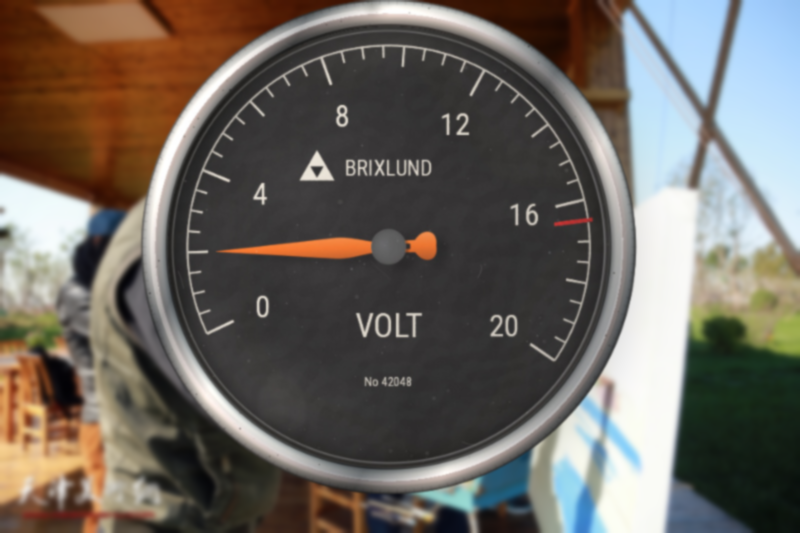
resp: 2,V
